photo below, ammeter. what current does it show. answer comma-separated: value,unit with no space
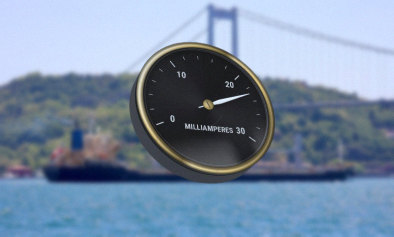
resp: 23,mA
